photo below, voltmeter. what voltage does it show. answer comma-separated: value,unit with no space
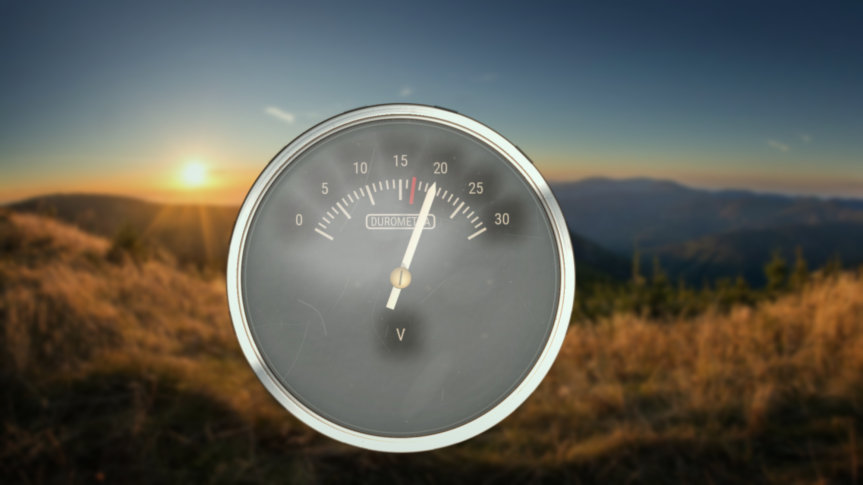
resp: 20,V
